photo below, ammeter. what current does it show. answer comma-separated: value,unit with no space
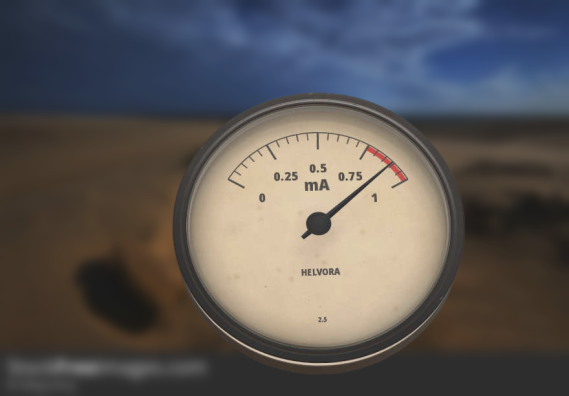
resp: 0.9,mA
